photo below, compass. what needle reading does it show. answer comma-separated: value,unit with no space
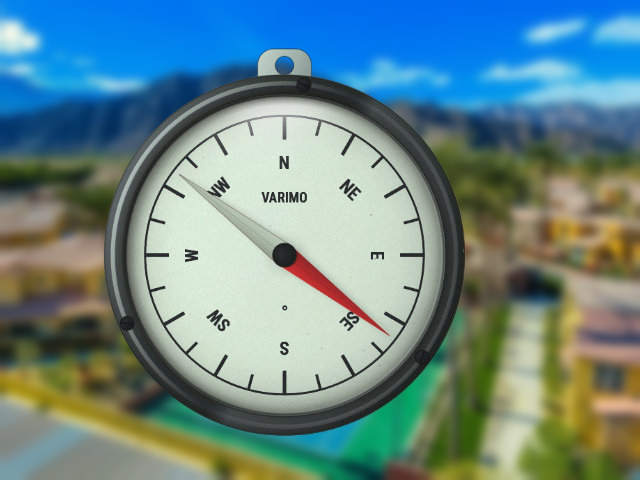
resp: 127.5,°
